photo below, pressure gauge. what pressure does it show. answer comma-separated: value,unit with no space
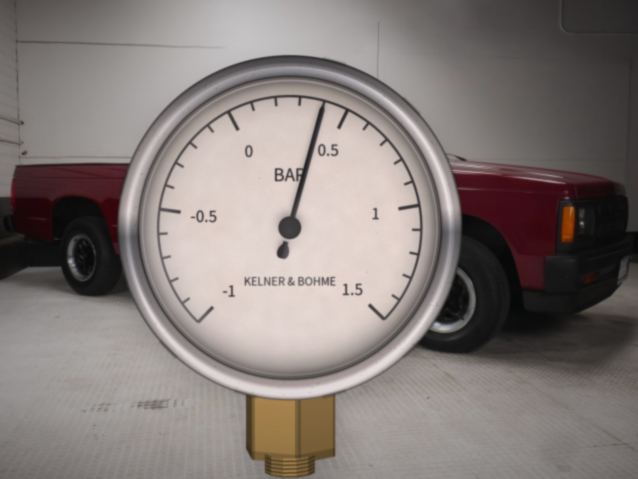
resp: 0.4,bar
